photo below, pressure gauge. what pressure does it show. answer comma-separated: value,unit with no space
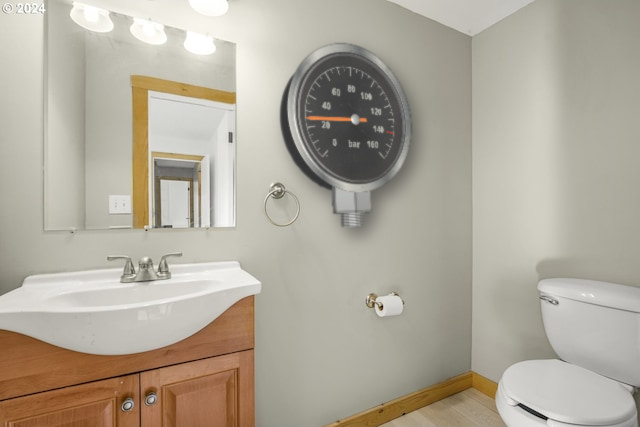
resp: 25,bar
